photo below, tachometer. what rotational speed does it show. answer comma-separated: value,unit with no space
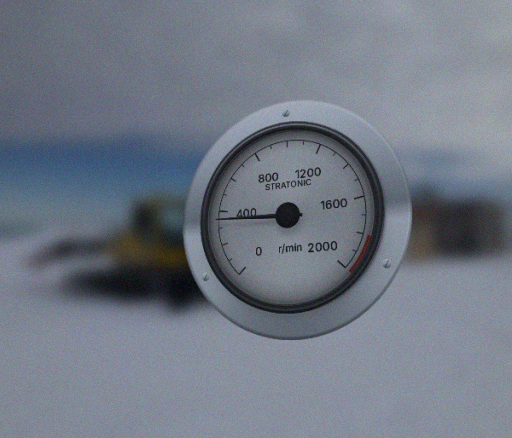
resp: 350,rpm
